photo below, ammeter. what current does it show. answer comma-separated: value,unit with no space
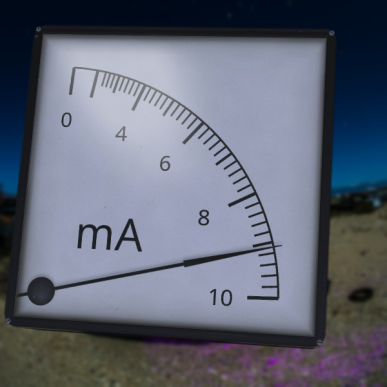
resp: 9.1,mA
